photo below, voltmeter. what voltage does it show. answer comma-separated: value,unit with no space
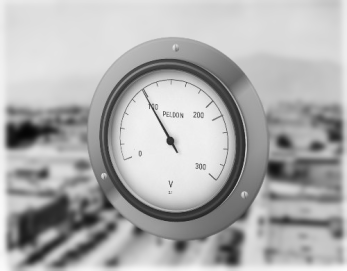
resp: 100,V
